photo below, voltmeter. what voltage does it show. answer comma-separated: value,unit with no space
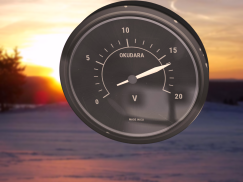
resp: 16,V
